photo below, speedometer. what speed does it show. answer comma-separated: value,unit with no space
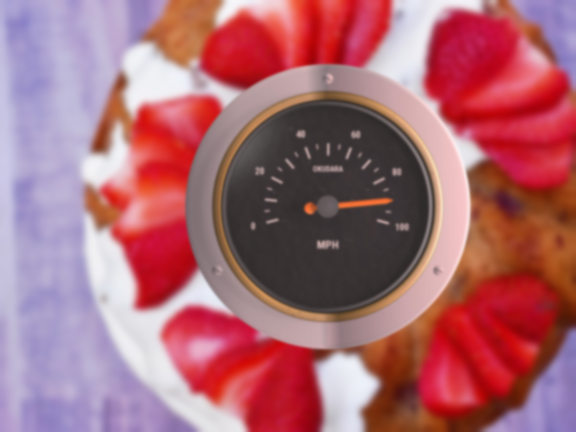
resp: 90,mph
